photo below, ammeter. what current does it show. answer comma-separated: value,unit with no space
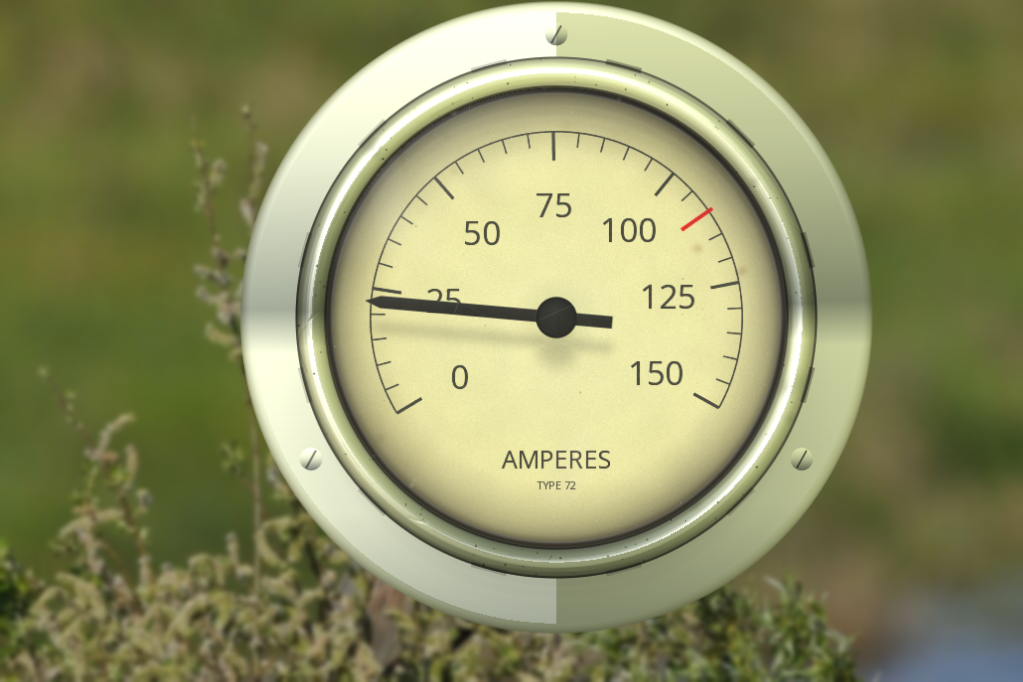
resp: 22.5,A
